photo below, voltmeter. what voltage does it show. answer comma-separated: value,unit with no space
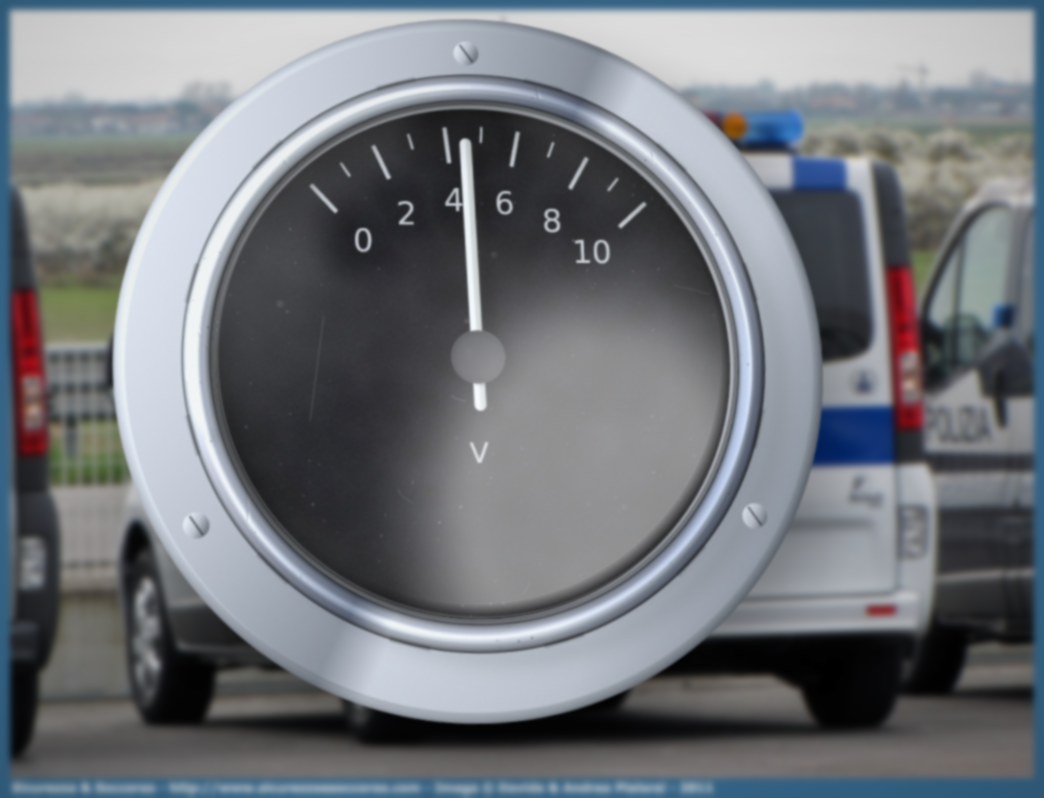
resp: 4.5,V
